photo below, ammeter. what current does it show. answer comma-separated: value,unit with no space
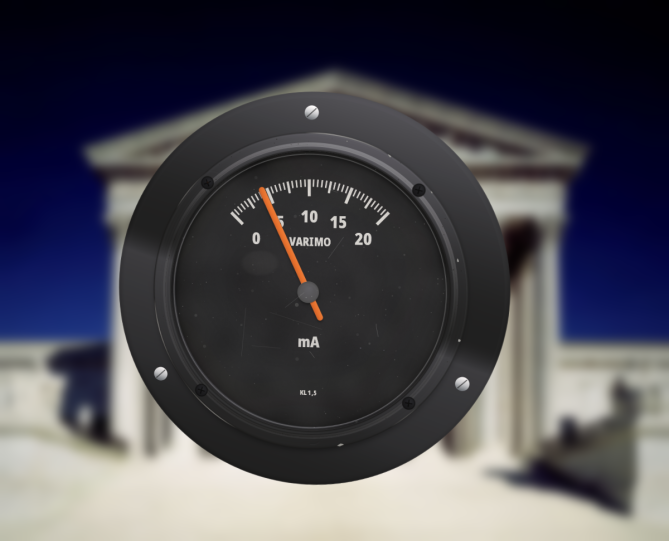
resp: 4.5,mA
